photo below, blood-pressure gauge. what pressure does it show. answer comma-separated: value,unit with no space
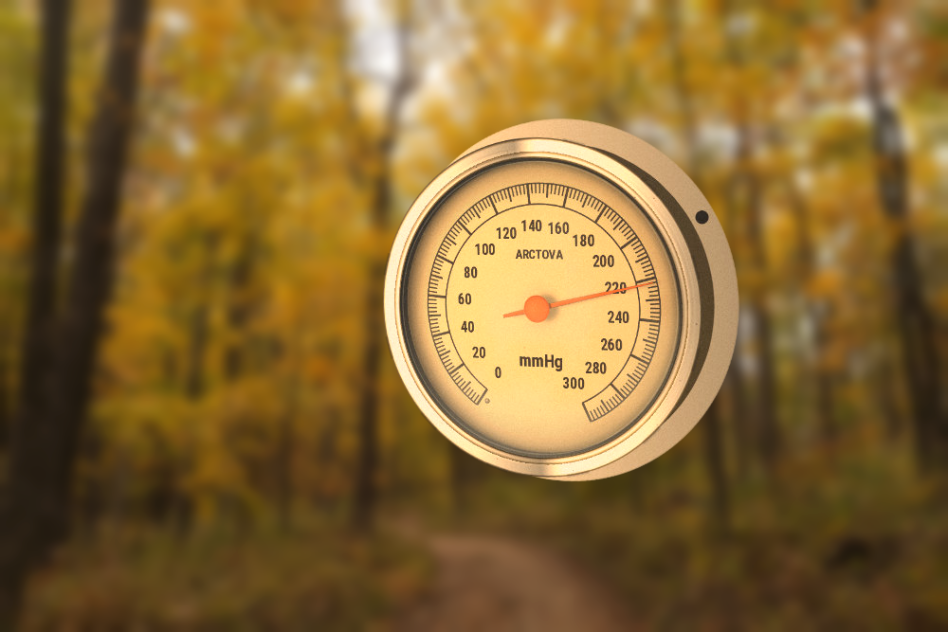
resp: 222,mmHg
